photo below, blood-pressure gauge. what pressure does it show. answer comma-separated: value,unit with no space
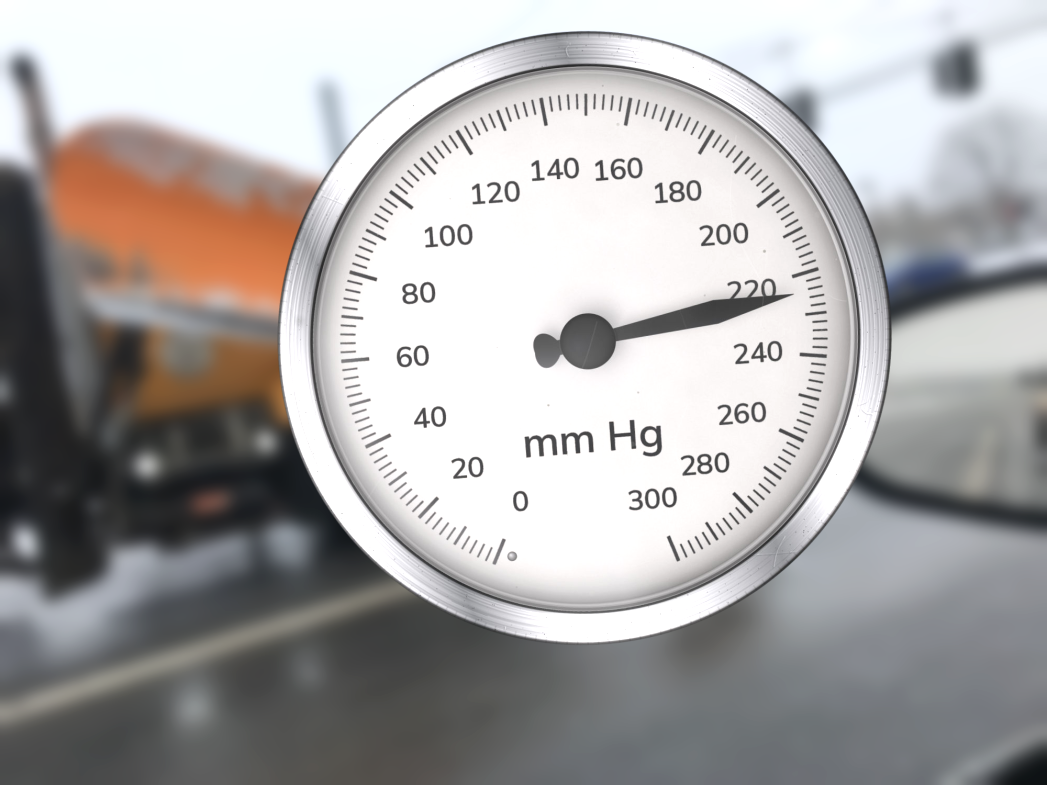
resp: 224,mmHg
